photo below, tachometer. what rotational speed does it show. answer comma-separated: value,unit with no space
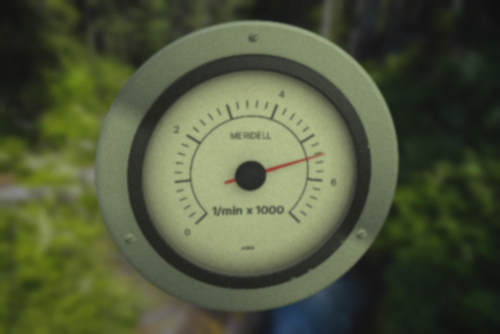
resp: 5400,rpm
